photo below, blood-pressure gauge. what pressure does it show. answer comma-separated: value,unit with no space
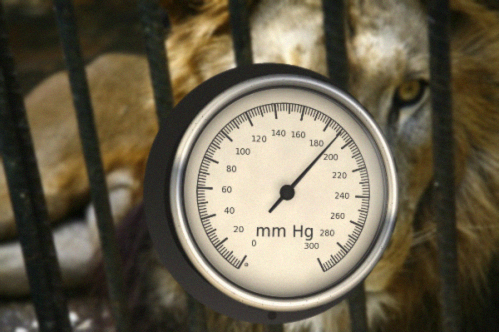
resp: 190,mmHg
